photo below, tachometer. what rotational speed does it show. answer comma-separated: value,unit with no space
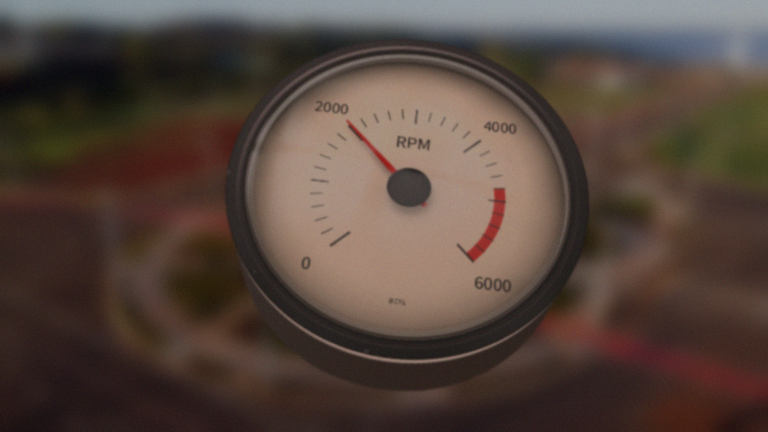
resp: 2000,rpm
